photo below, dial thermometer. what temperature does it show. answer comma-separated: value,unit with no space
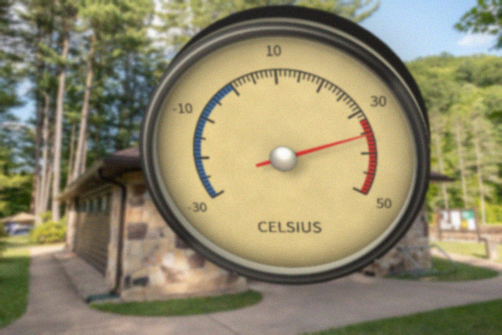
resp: 35,°C
